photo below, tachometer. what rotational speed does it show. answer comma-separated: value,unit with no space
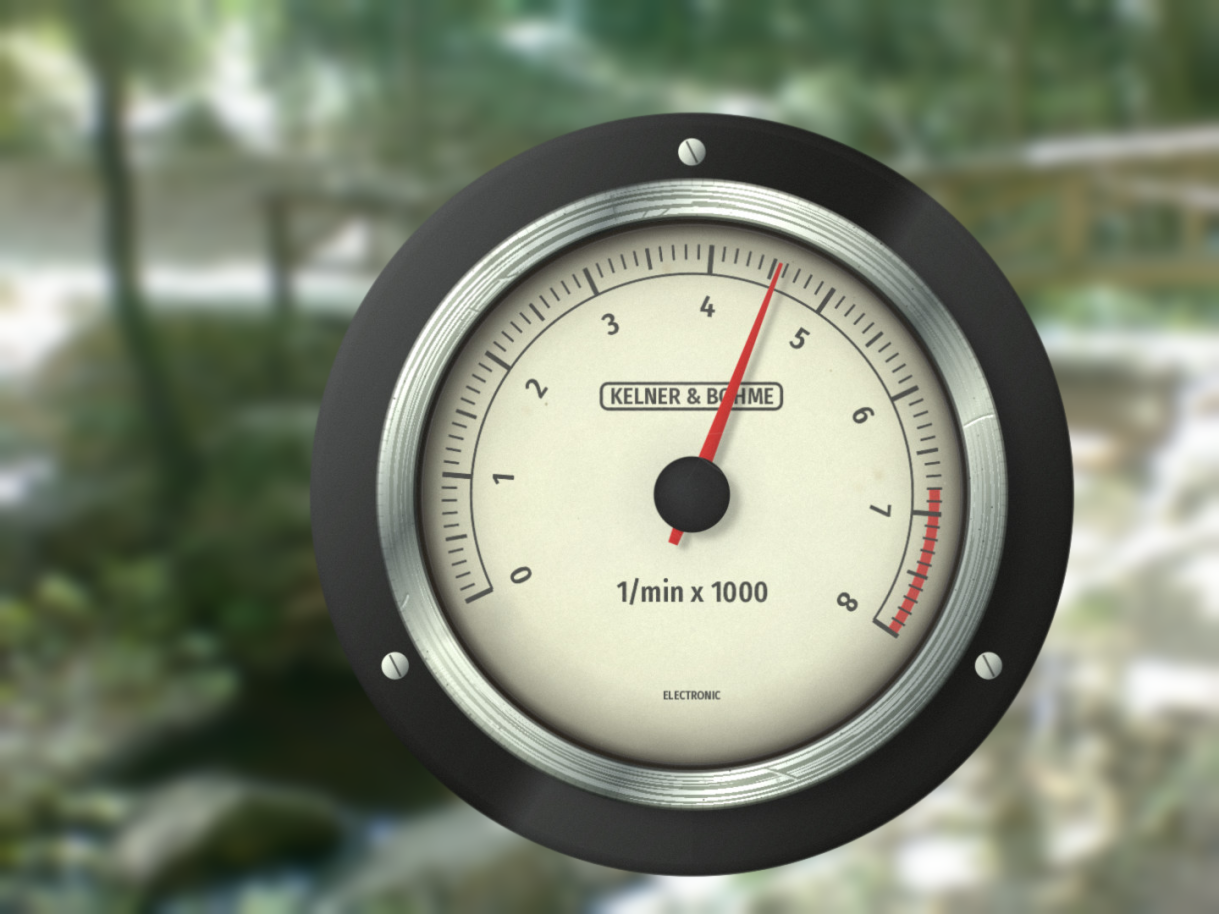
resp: 4550,rpm
